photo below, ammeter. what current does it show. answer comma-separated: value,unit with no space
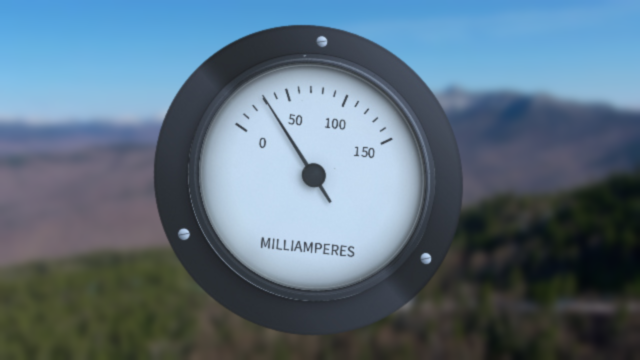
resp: 30,mA
